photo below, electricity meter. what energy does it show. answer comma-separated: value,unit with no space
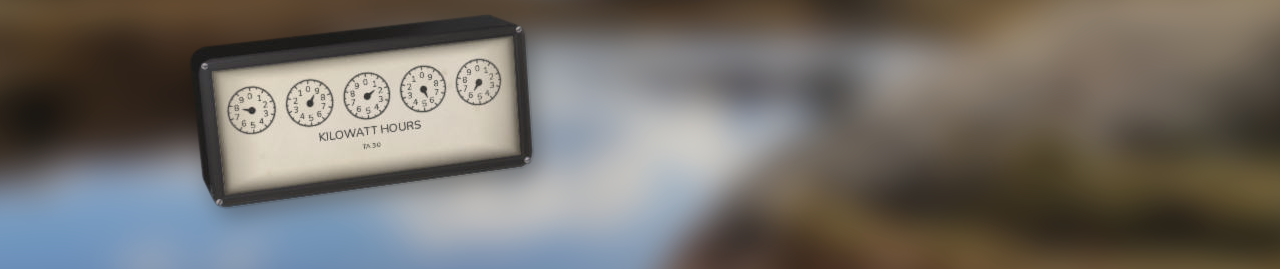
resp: 79156,kWh
